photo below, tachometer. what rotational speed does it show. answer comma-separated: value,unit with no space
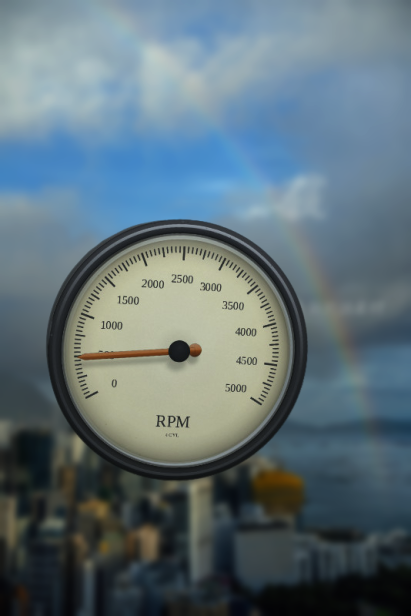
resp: 500,rpm
